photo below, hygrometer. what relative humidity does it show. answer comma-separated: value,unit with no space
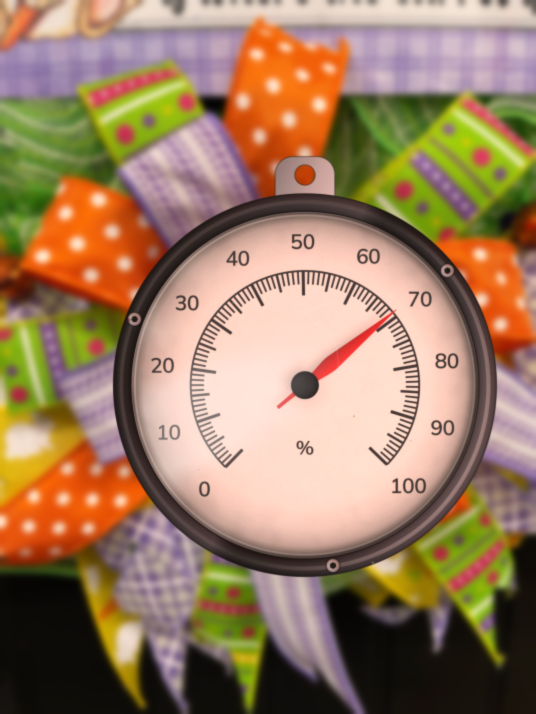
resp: 69,%
